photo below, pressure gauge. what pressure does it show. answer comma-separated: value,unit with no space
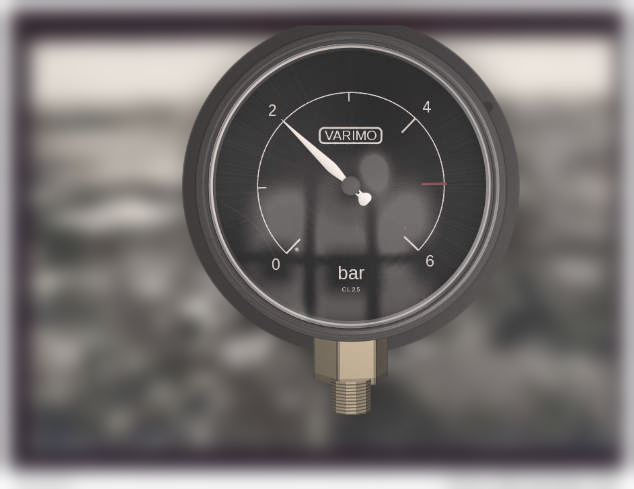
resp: 2,bar
